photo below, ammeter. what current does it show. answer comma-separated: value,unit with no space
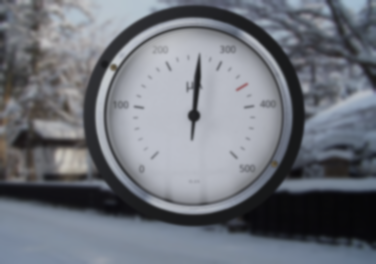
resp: 260,µA
